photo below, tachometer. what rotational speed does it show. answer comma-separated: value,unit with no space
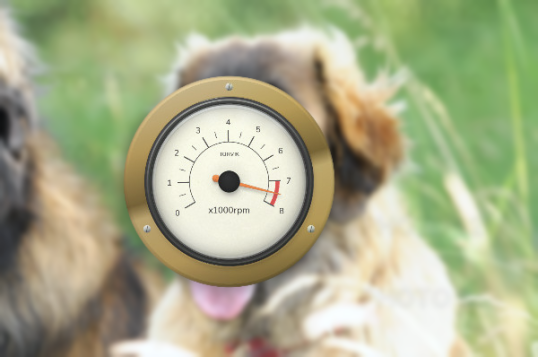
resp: 7500,rpm
